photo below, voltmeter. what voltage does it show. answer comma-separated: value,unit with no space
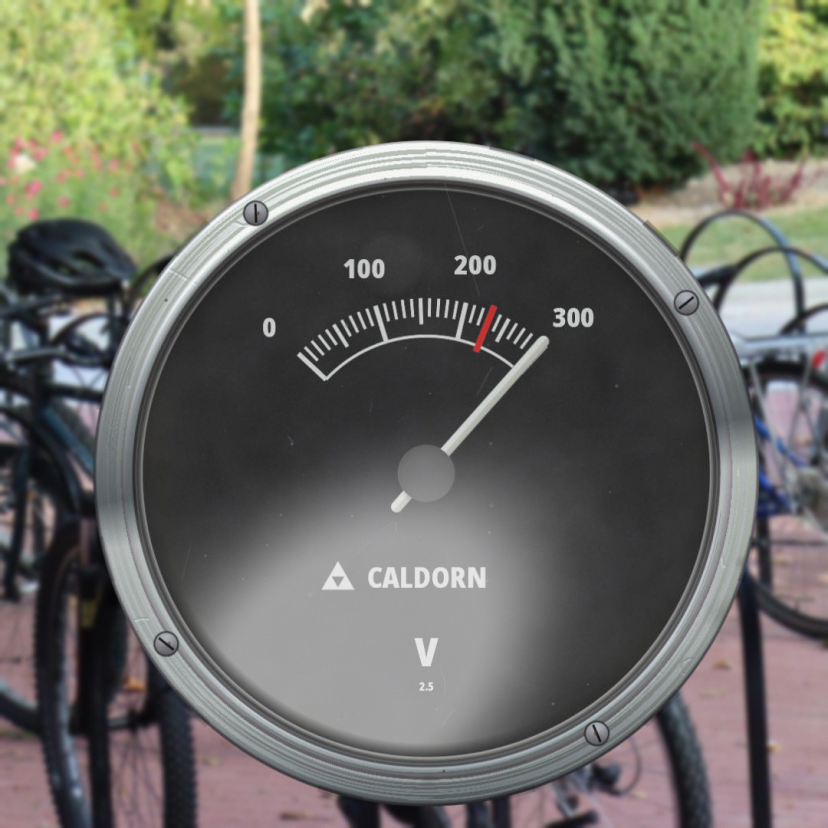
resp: 295,V
